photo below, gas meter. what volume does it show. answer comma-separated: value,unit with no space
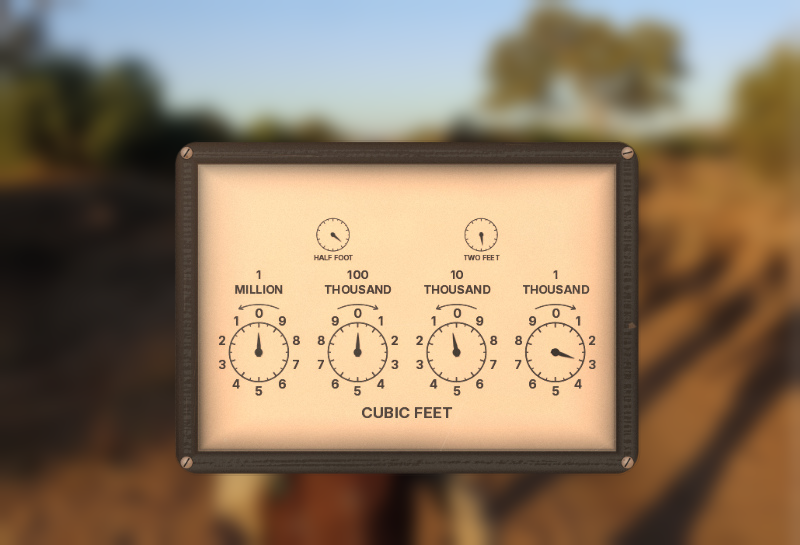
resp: 300,ft³
